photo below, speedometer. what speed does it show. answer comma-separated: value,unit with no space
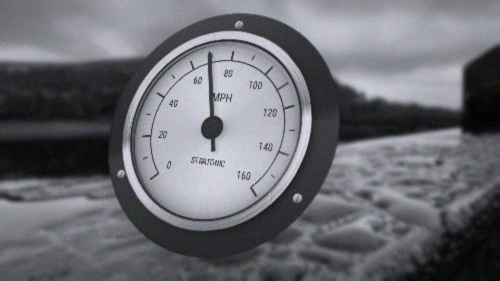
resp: 70,mph
